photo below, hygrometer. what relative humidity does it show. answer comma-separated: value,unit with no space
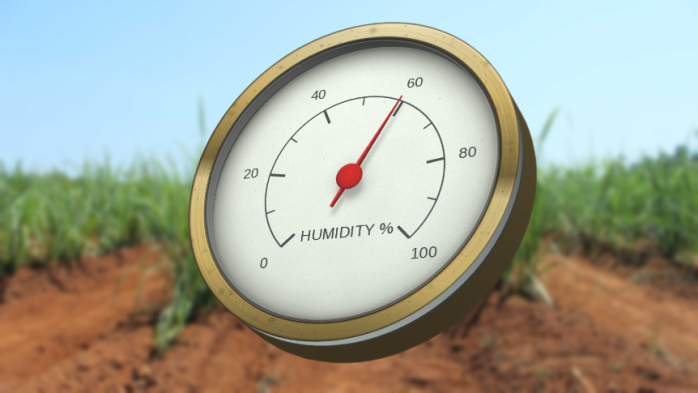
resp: 60,%
